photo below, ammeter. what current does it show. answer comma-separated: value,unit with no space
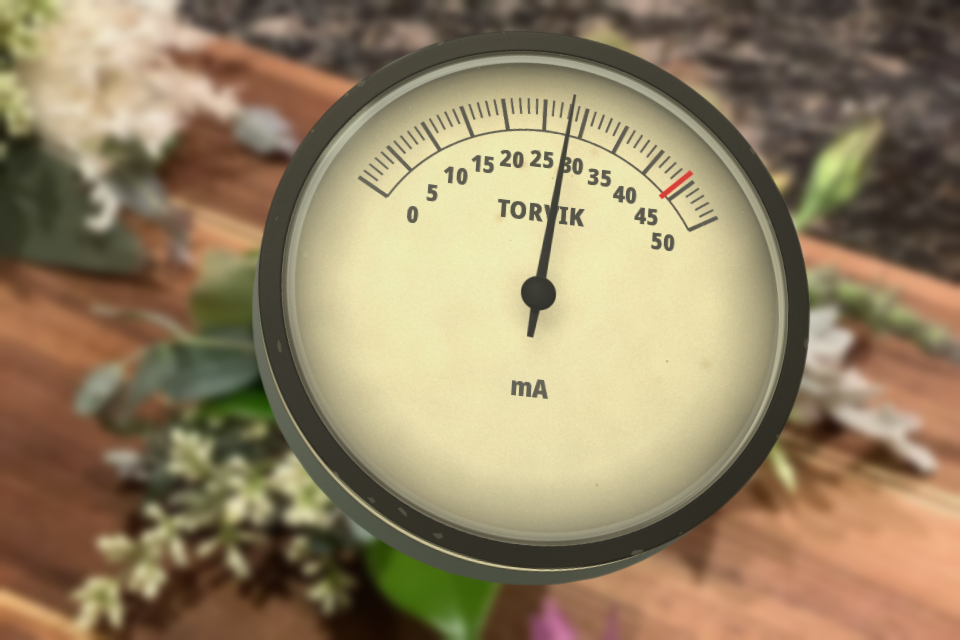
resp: 28,mA
